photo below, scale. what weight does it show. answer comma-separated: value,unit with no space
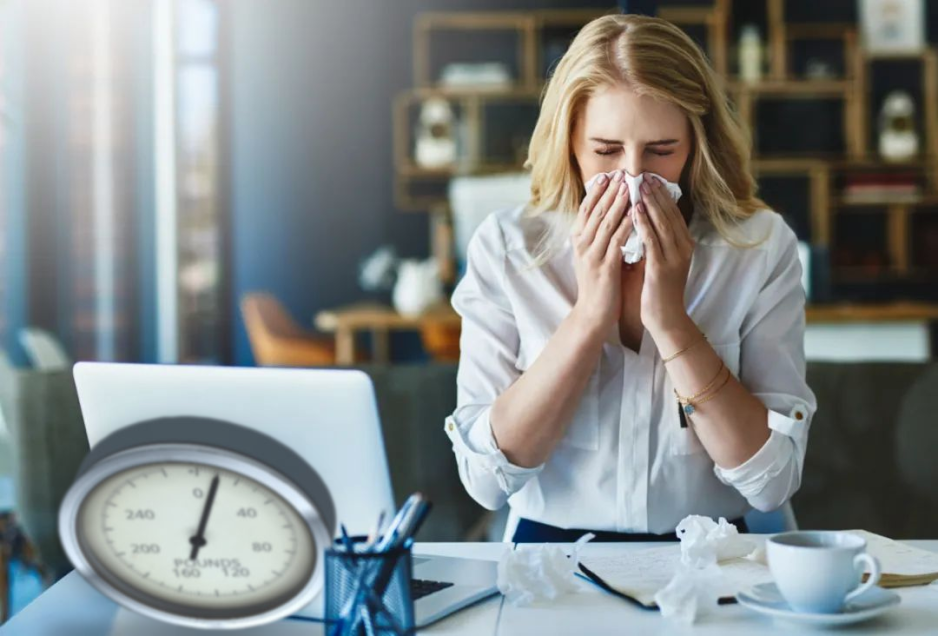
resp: 10,lb
